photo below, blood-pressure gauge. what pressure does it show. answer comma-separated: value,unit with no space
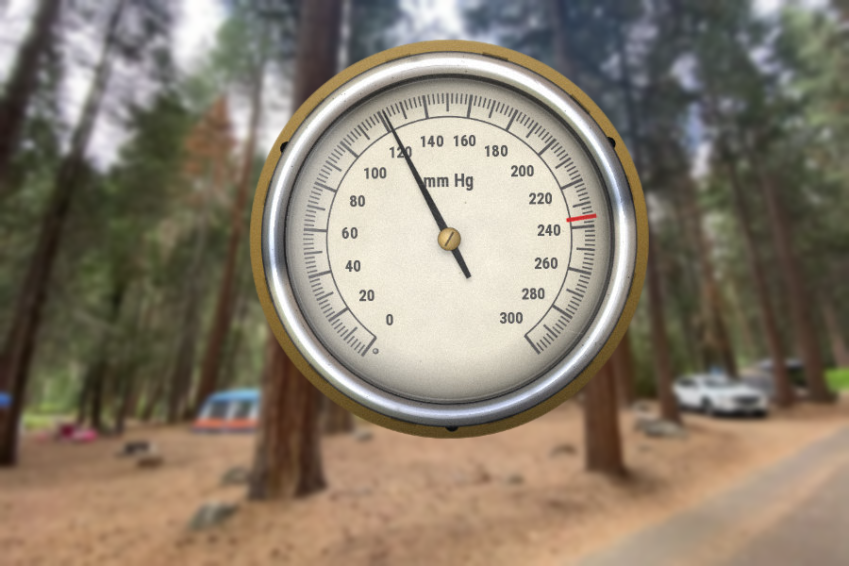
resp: 122,mmHg
